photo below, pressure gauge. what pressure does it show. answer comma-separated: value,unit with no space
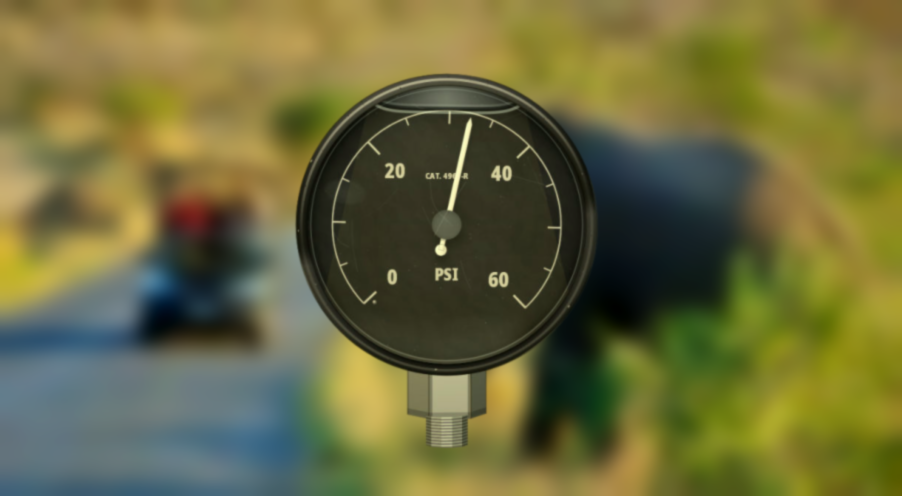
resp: 32.5,psi
